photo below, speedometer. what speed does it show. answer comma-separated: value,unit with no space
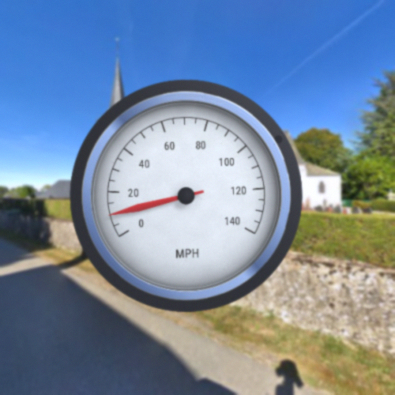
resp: 10,mph
